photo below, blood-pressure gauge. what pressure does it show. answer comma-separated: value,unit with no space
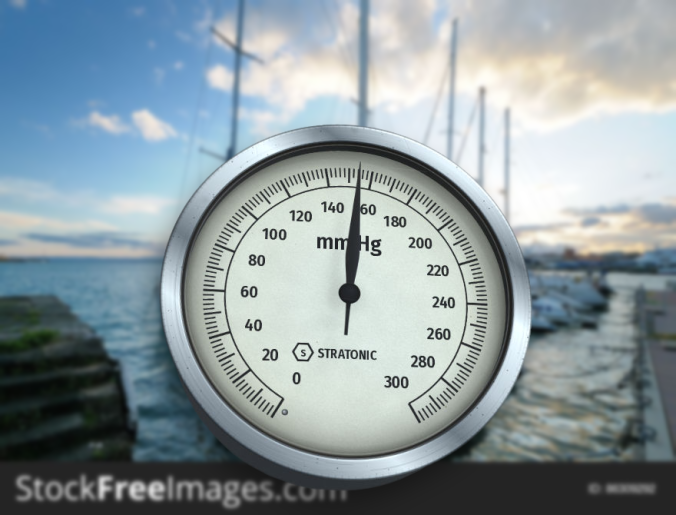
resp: 154,mmHg
